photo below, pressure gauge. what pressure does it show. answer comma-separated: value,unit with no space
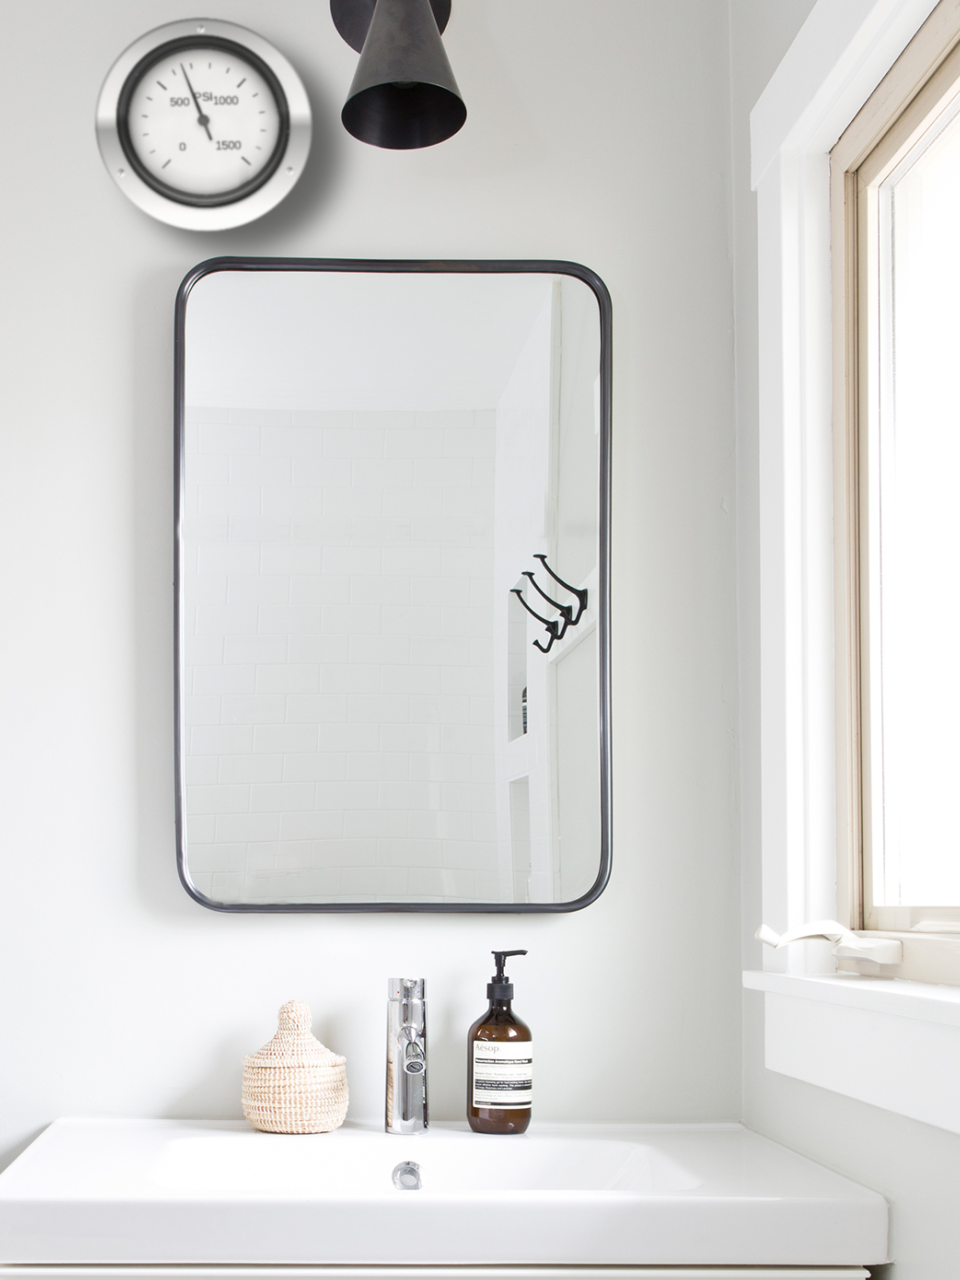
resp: 650,psi
